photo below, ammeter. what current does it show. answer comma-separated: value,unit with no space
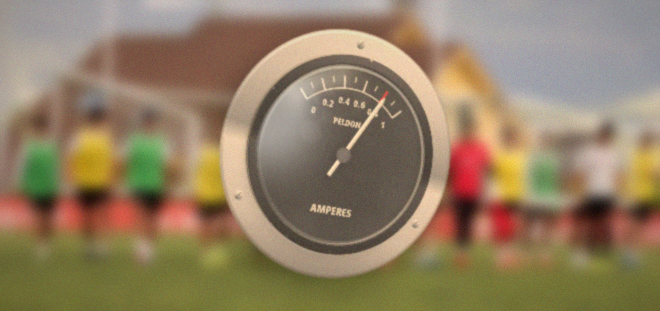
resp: 0.8,A
